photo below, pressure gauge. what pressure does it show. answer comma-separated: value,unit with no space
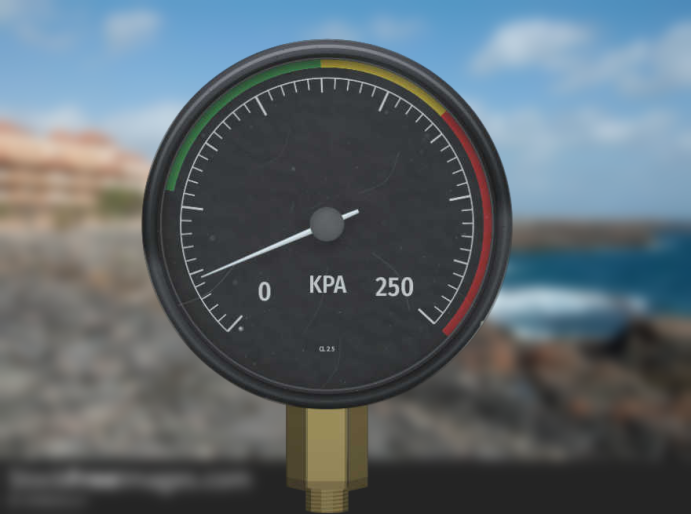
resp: 22.5,kPa
